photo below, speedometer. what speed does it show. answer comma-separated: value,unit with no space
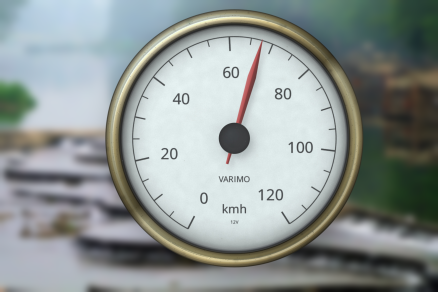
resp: 67.5,km/h
